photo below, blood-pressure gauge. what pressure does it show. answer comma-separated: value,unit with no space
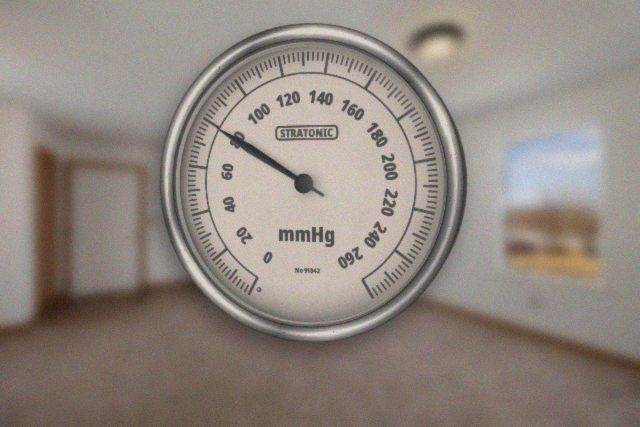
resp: 80,mmHg
